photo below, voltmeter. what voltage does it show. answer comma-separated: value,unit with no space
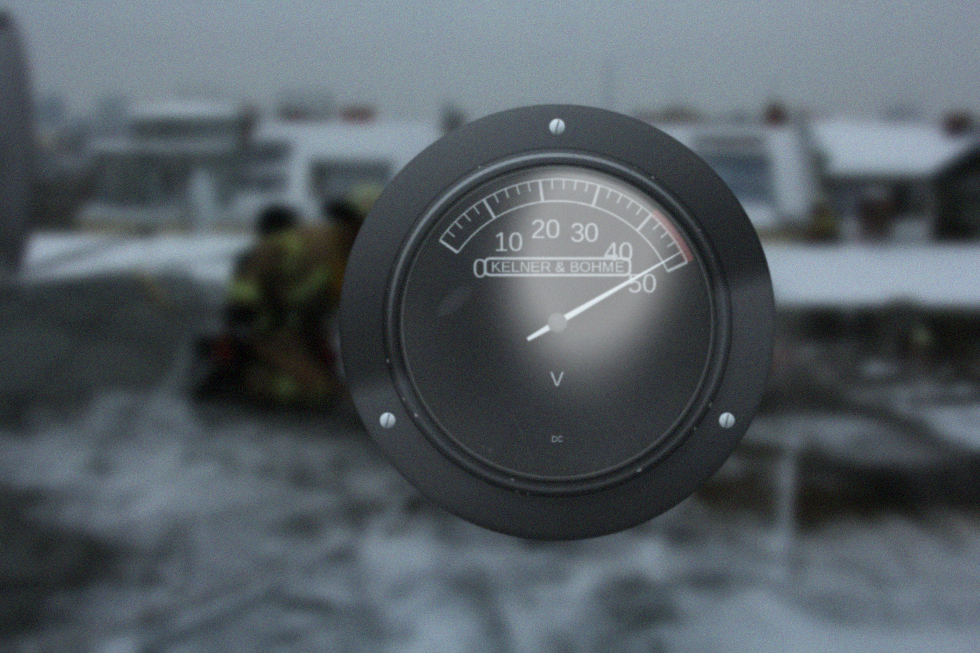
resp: 48,V
